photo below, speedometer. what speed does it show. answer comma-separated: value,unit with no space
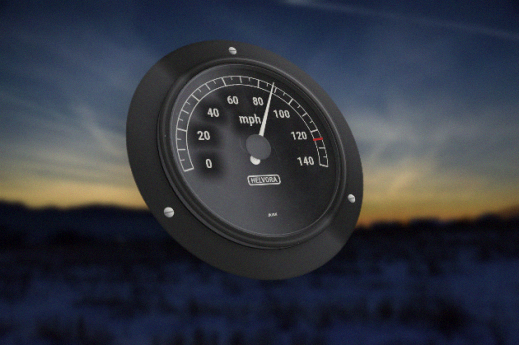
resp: 87.5,mph
